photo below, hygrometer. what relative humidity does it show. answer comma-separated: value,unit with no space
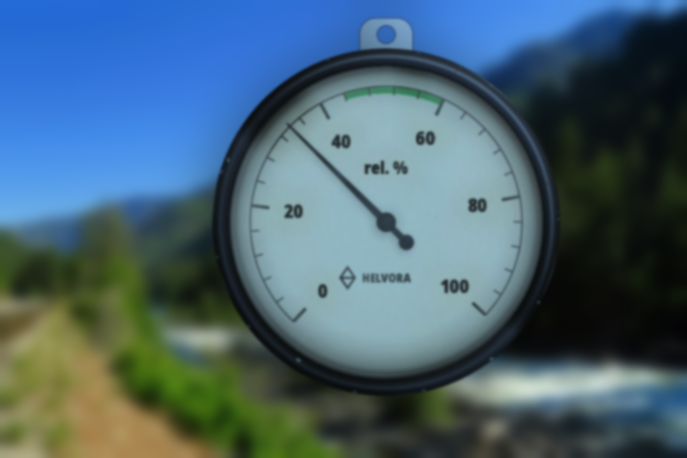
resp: 34,%
